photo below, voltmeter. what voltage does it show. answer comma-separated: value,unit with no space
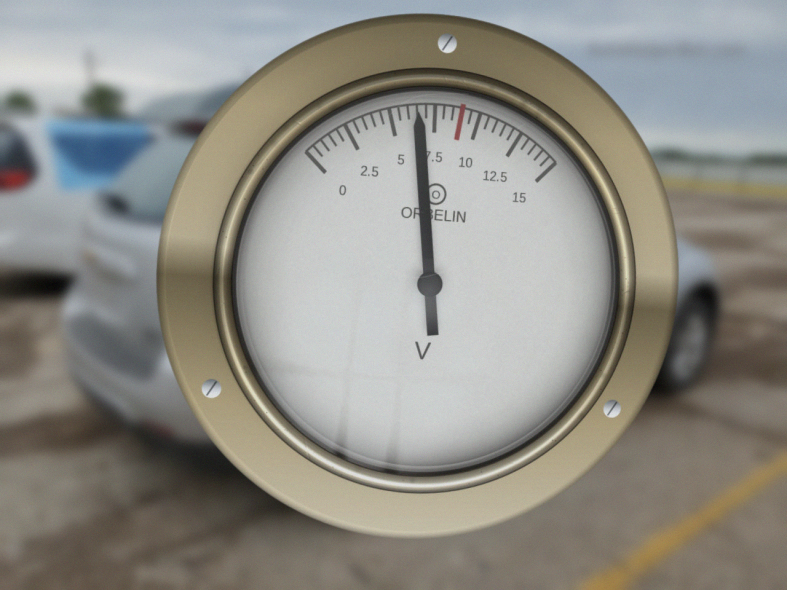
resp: 6.5,V
